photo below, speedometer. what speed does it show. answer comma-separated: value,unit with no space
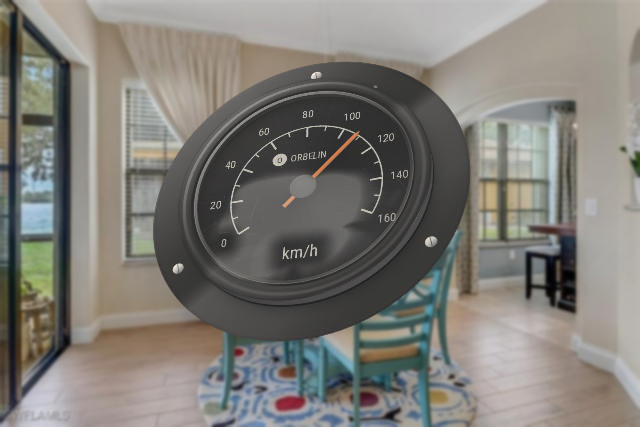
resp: 110,km/h
